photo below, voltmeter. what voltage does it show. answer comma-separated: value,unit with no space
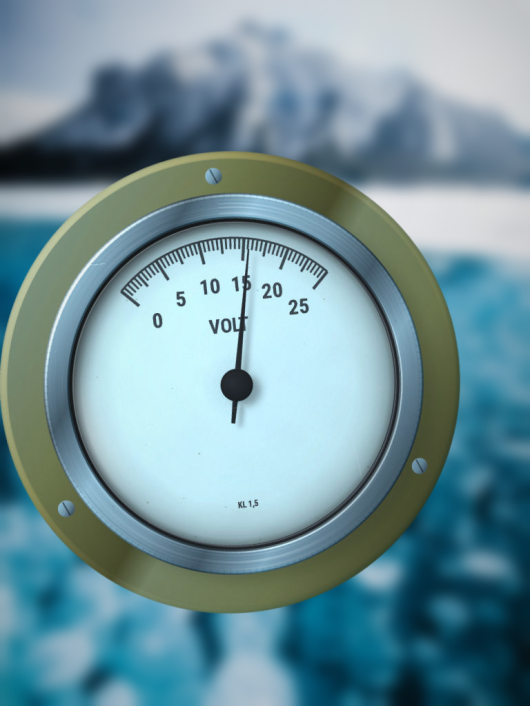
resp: 15.5,V
